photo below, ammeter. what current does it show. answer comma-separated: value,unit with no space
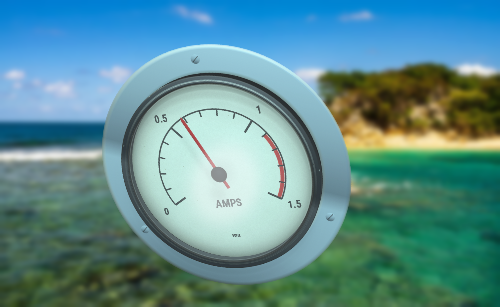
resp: 0.6,A
